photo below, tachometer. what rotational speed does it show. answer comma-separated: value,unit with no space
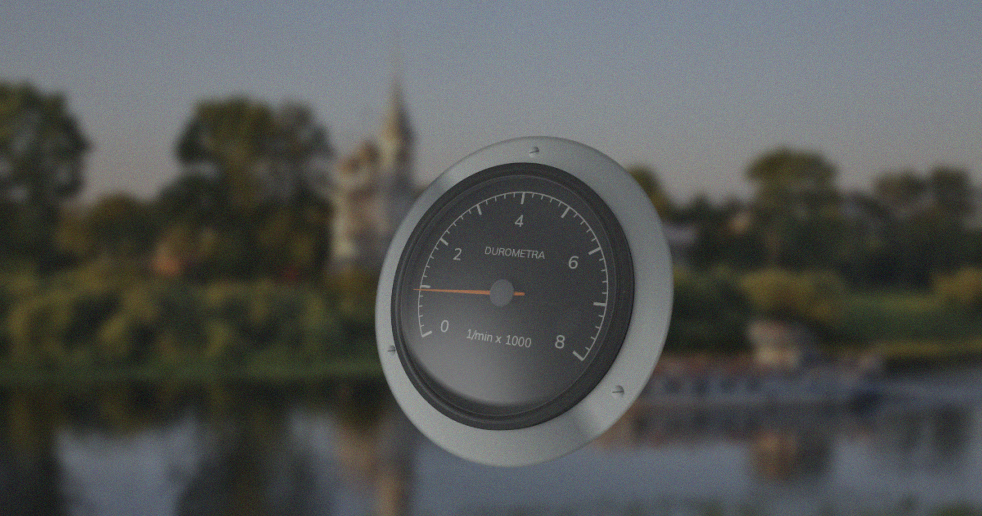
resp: 900,rpm
